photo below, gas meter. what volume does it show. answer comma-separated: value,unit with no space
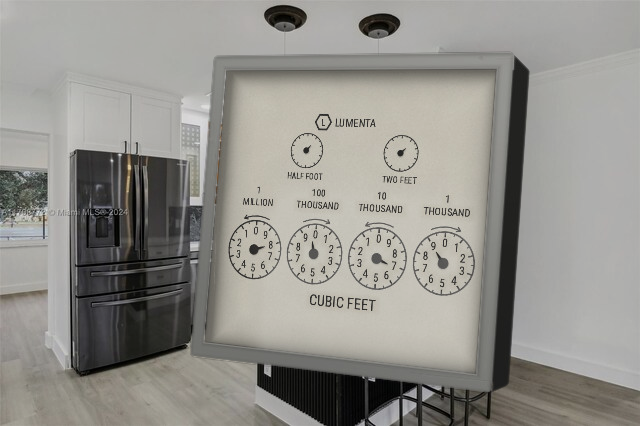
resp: 796900,ft³
